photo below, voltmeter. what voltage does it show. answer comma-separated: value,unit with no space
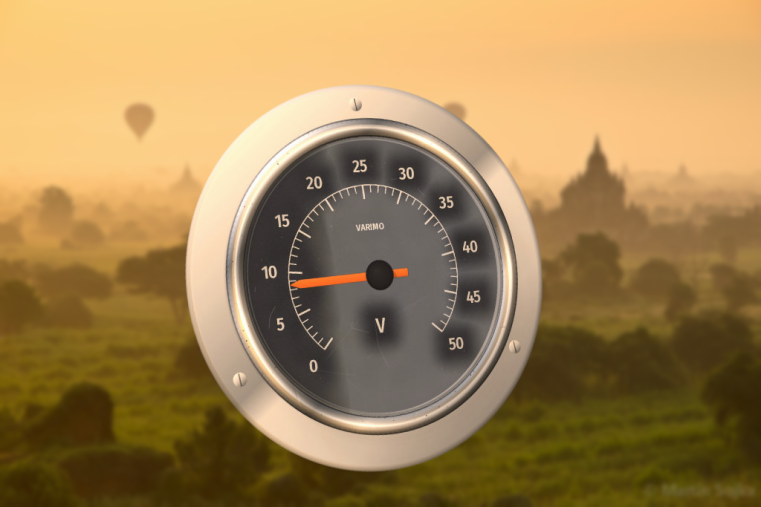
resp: 8.5,V
